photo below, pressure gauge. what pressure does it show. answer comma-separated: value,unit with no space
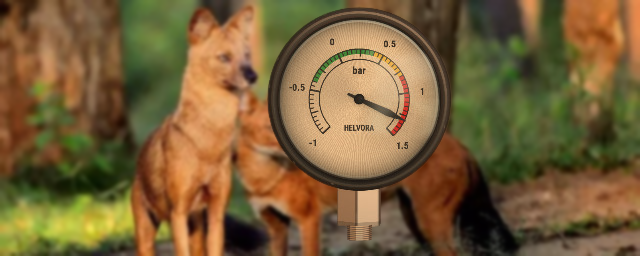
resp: 1.3,bar
